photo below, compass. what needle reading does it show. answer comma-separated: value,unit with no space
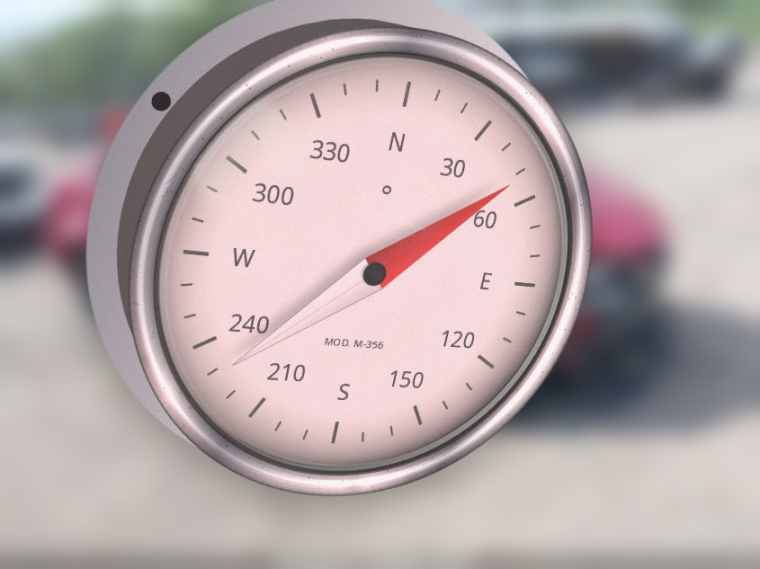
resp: 50,°
